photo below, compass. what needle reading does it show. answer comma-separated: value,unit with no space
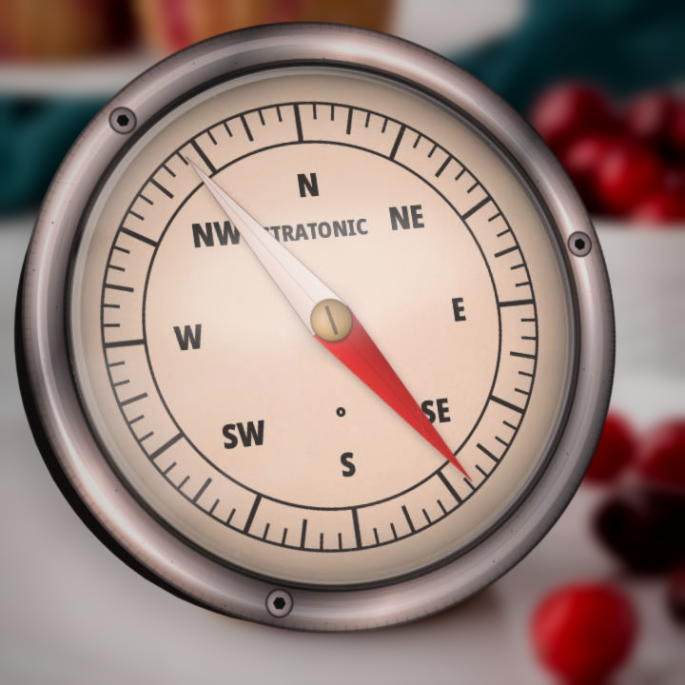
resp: 145,°
